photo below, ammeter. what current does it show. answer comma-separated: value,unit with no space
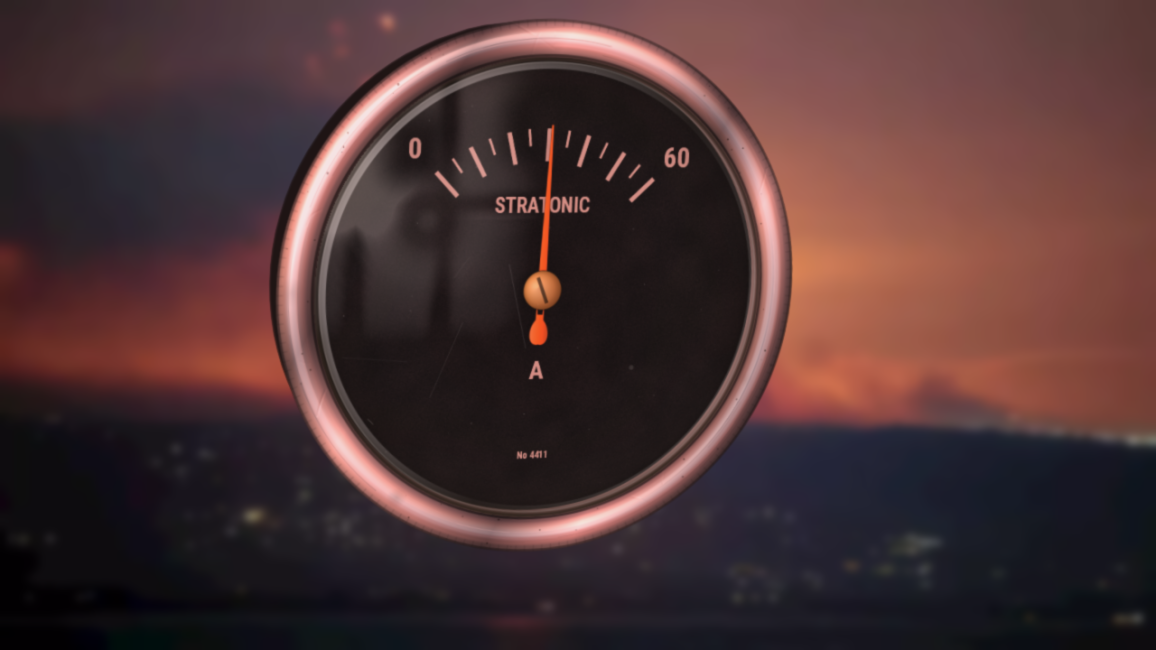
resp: 30,A
